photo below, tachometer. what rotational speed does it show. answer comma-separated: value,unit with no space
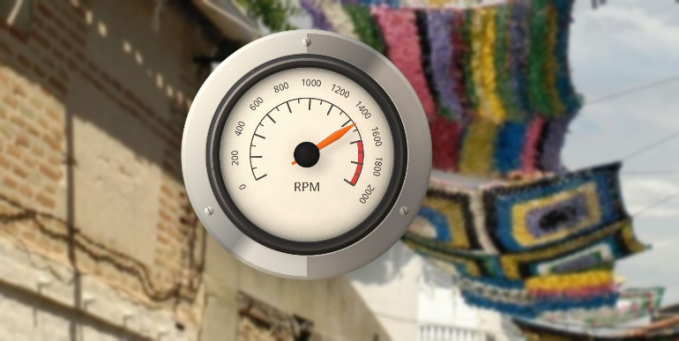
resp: 1450,rpm
